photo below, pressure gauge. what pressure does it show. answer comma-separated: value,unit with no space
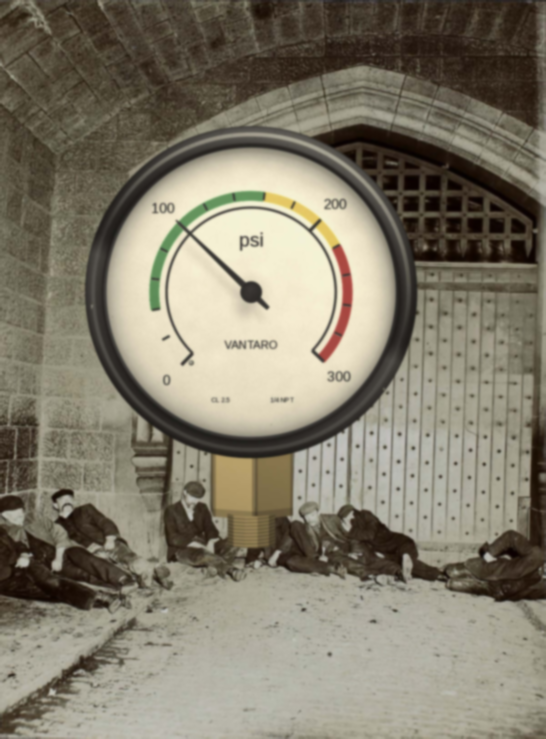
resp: 100,psi
